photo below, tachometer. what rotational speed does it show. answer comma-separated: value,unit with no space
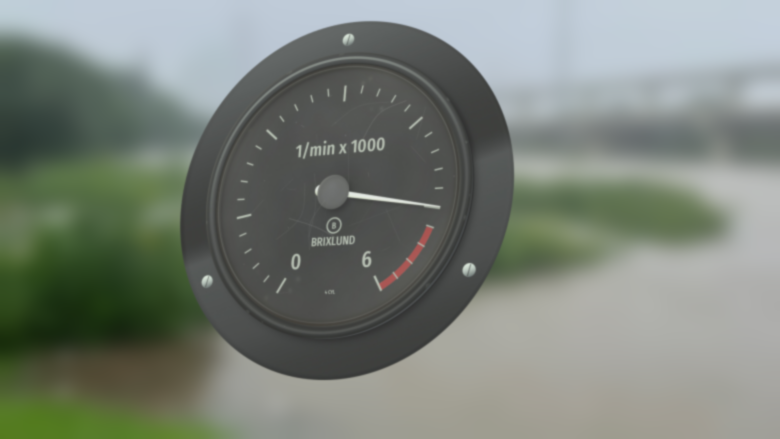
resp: 5000,rpm
